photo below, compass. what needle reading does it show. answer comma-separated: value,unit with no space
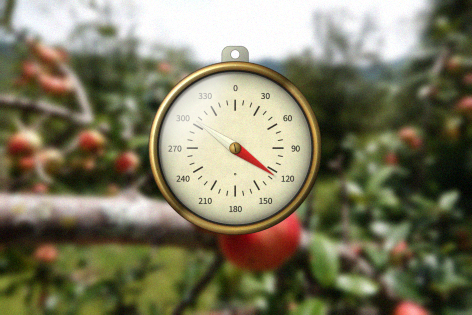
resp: 125,°
